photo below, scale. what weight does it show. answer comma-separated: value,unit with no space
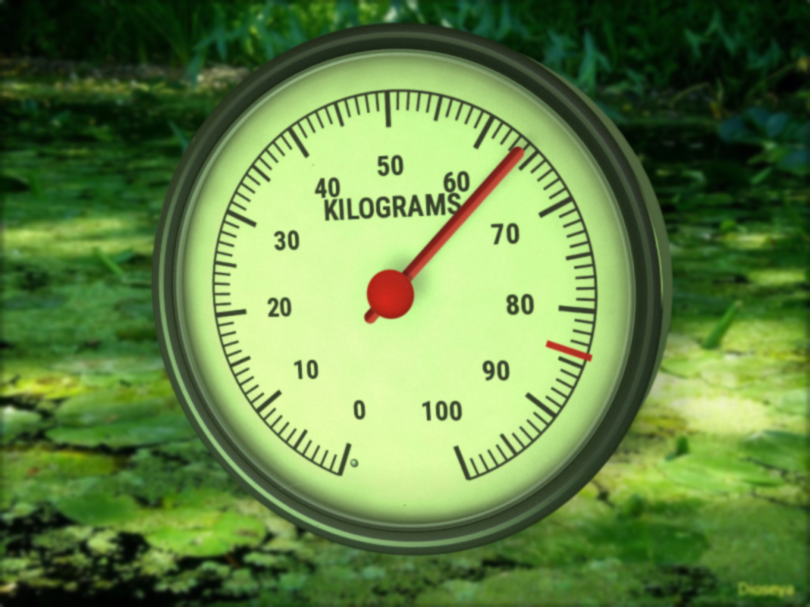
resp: 64,kg
